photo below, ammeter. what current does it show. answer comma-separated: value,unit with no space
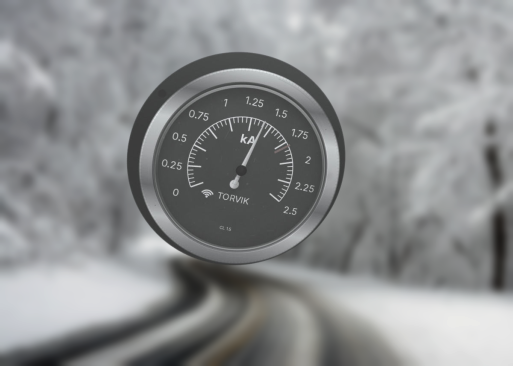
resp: 1.4,kA
